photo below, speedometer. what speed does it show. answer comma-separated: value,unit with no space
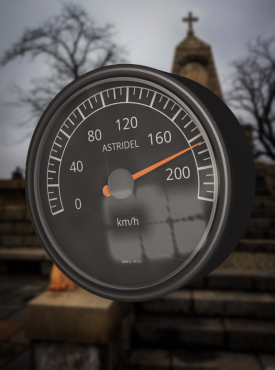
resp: 185,km/h
